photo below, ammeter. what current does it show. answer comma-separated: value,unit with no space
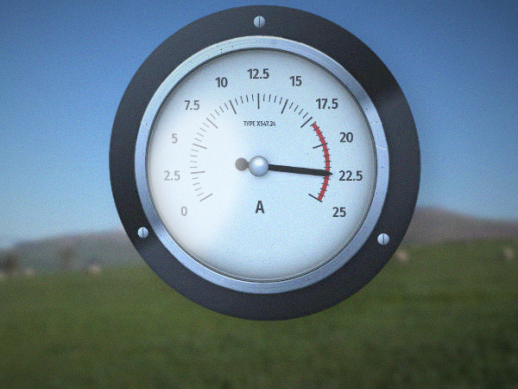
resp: 22.5,A
